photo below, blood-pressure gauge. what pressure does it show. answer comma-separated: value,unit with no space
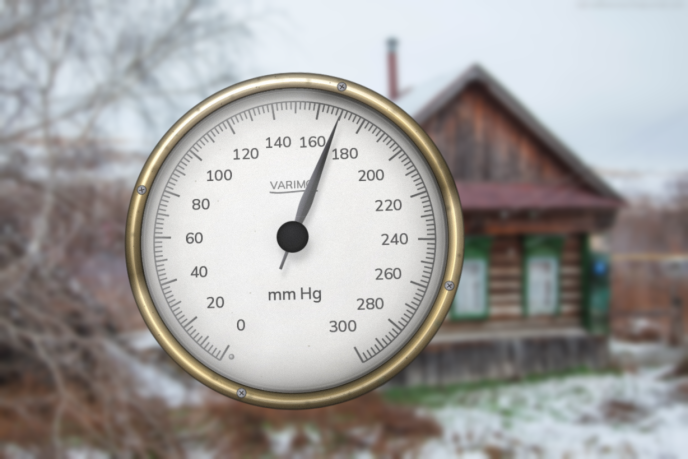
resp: 170,mmHg
